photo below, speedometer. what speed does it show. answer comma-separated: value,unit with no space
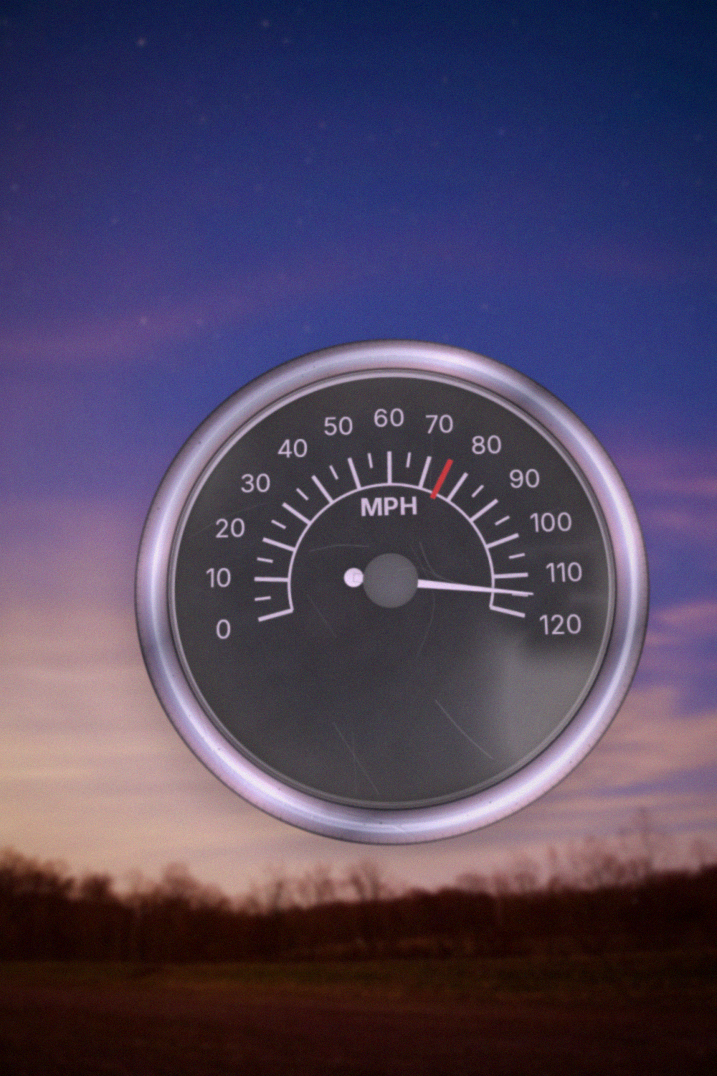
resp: 115,mph
